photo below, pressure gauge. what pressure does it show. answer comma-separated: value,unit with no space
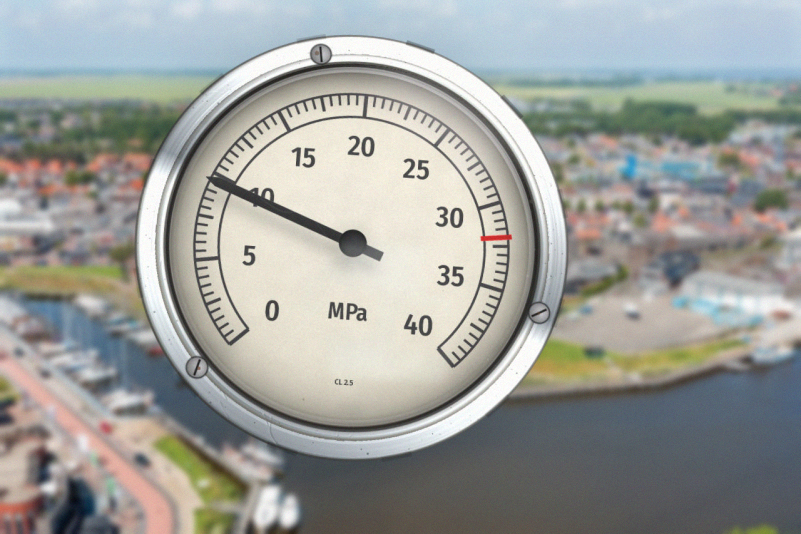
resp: 9.5,MPa
